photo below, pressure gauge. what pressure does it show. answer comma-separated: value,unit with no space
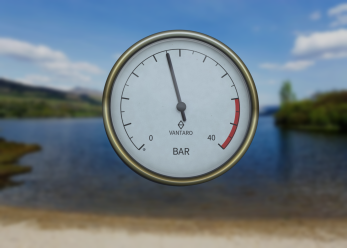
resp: 18,bar
